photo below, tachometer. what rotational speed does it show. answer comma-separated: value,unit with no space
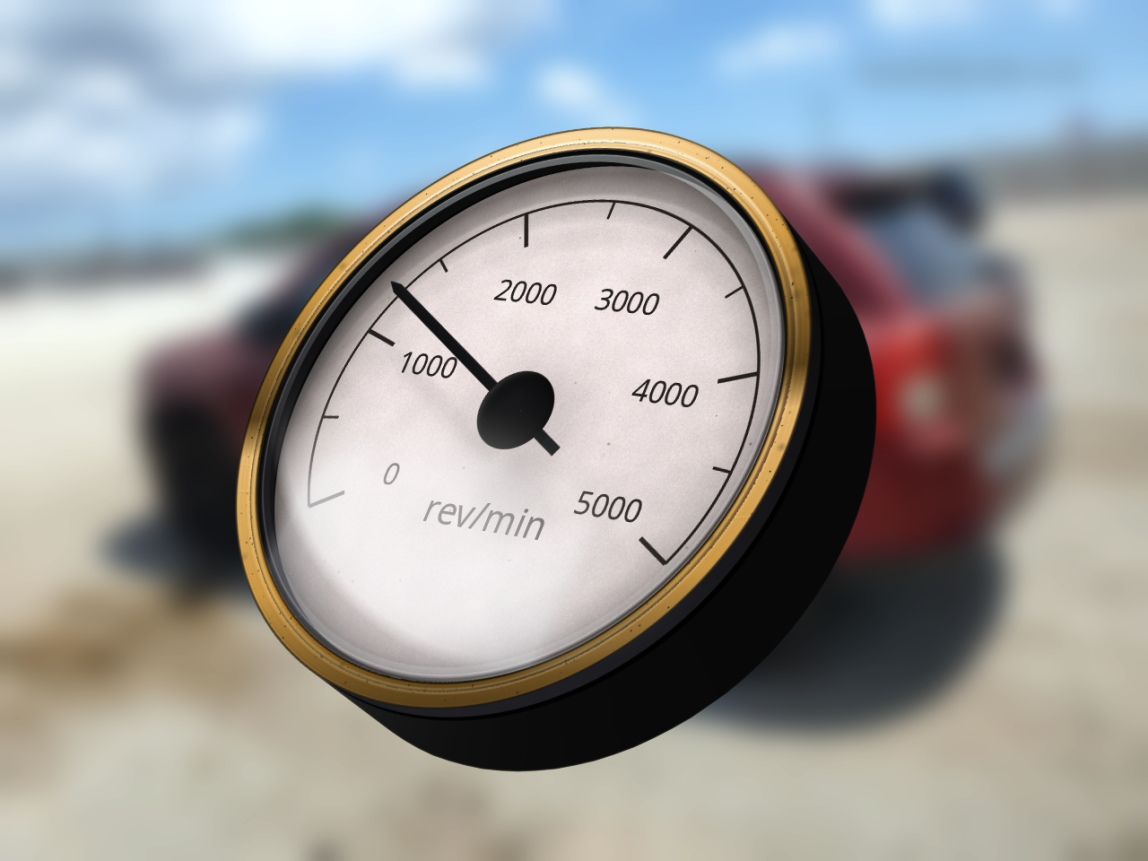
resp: 1250,rpm
